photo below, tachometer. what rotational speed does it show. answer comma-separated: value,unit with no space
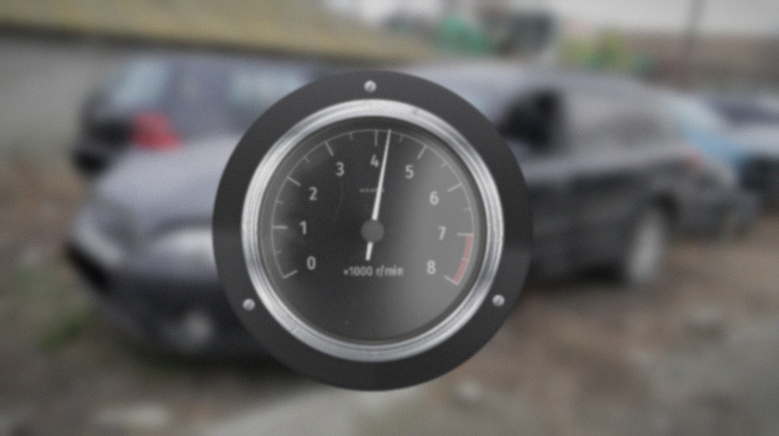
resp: 4250,rpm
